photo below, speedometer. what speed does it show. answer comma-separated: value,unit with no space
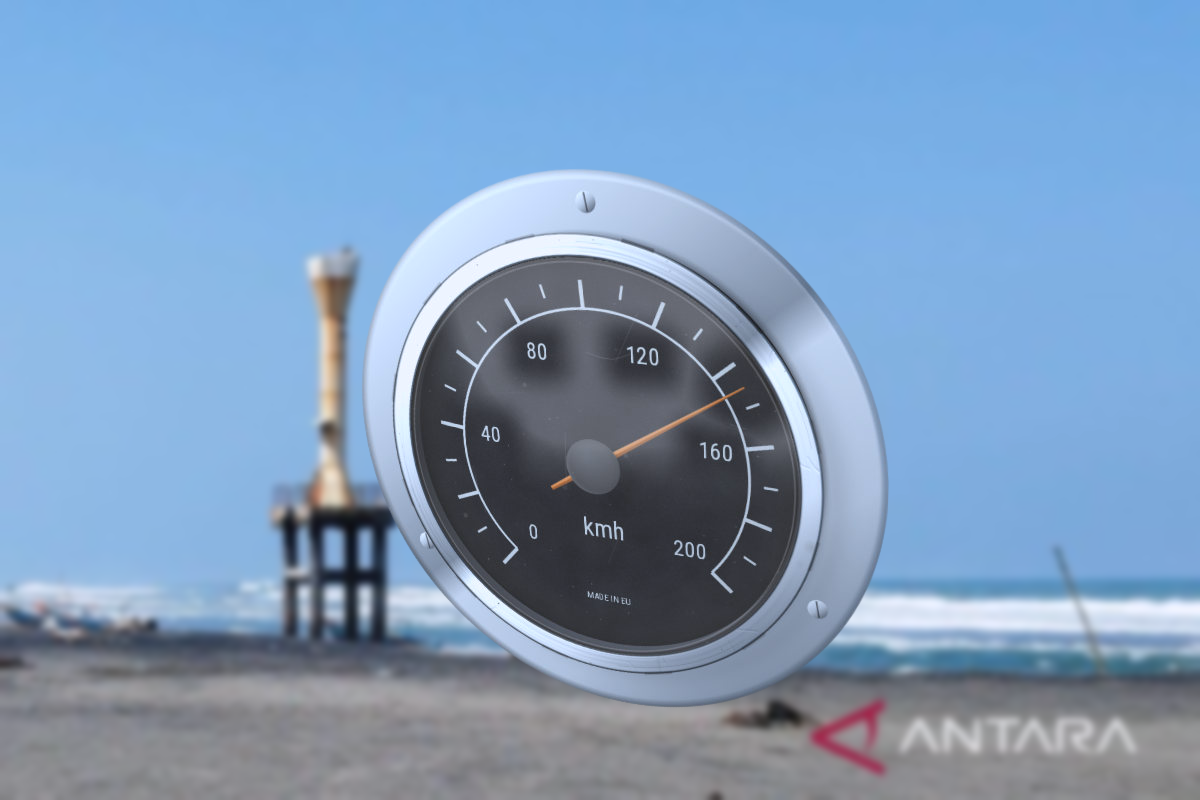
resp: 145,km/h
